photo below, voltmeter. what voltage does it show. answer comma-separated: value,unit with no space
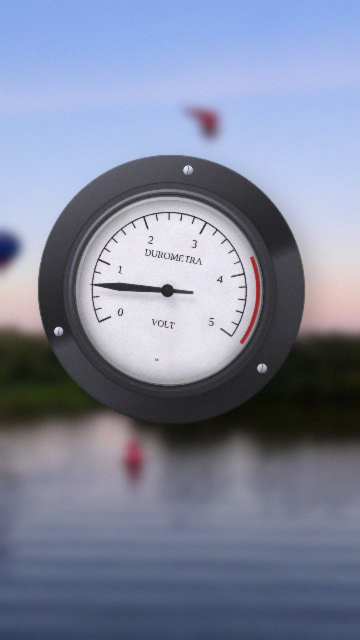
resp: 0.6,V
